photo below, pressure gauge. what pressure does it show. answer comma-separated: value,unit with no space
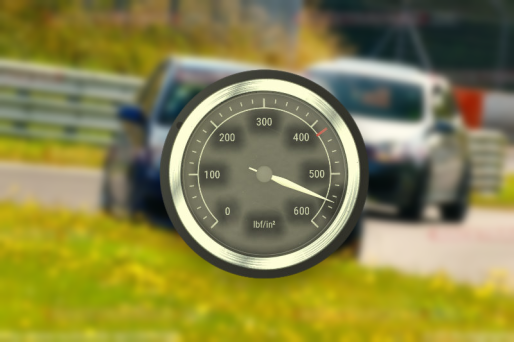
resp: 550,psi
